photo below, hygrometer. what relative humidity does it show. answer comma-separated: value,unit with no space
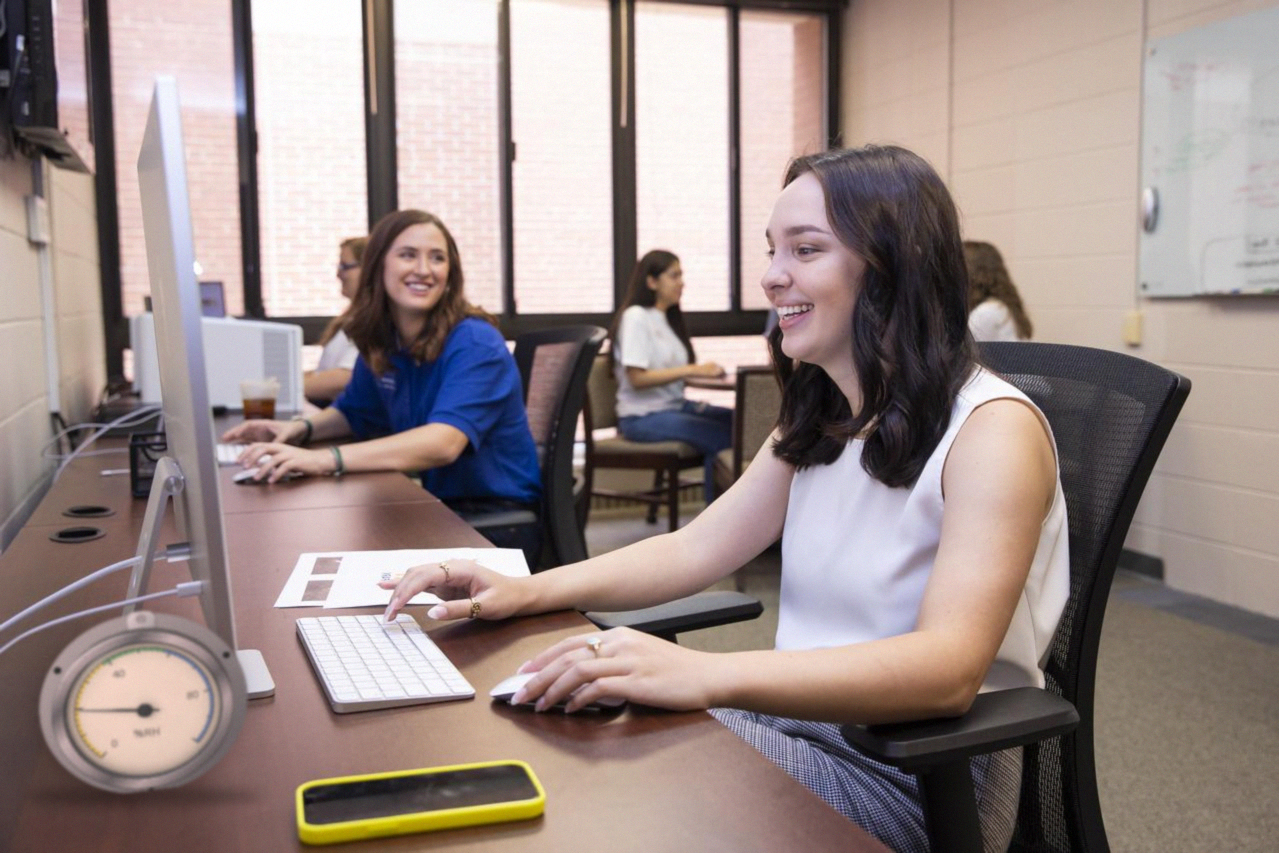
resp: 20,%
